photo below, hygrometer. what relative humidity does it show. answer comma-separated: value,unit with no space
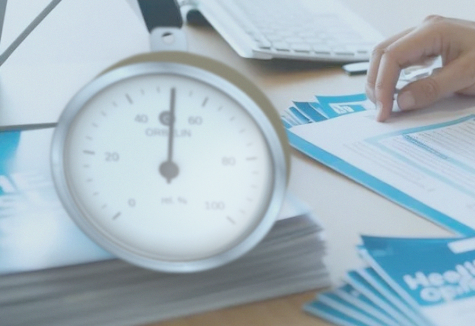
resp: 52,%
